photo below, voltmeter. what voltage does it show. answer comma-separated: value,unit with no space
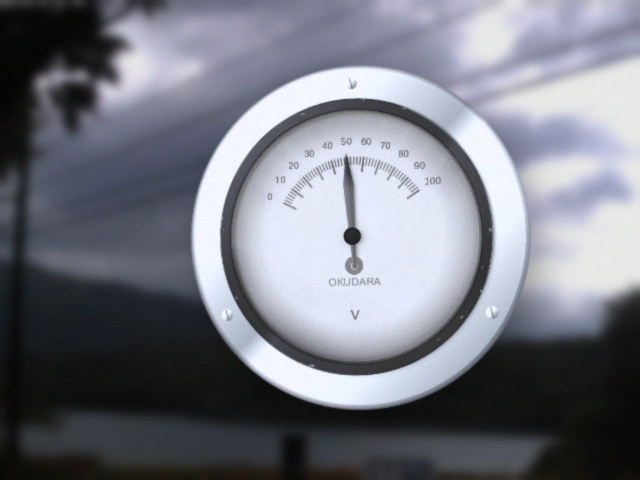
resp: 50,V
